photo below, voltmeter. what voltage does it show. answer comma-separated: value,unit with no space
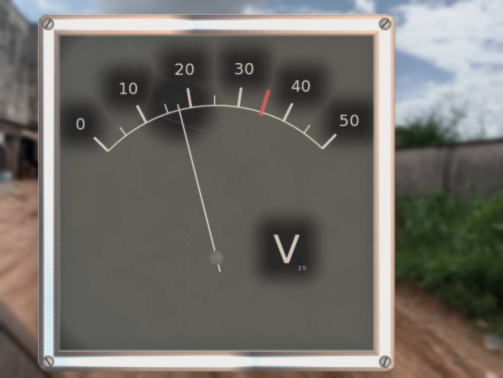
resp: 17.5,V
